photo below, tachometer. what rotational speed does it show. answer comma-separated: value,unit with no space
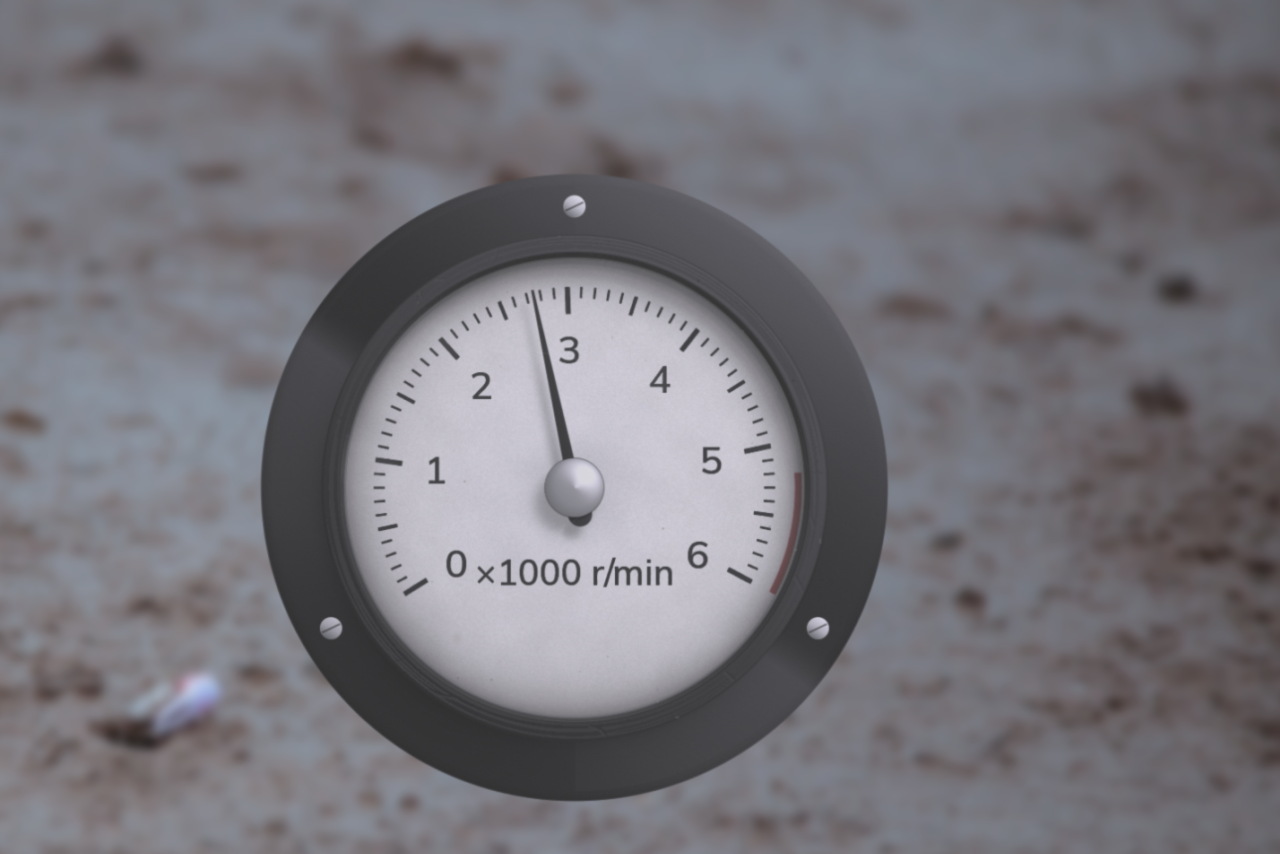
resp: 2750,rpm
